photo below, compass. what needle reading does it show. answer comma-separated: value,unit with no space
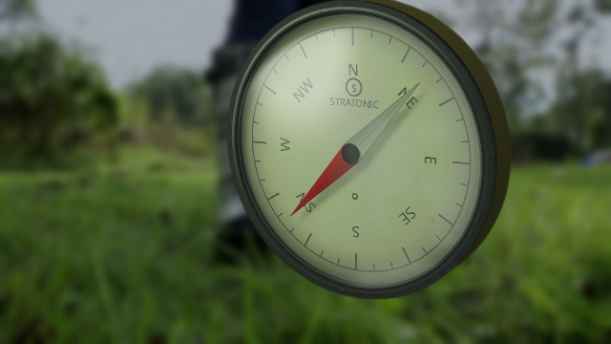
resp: 225,°
